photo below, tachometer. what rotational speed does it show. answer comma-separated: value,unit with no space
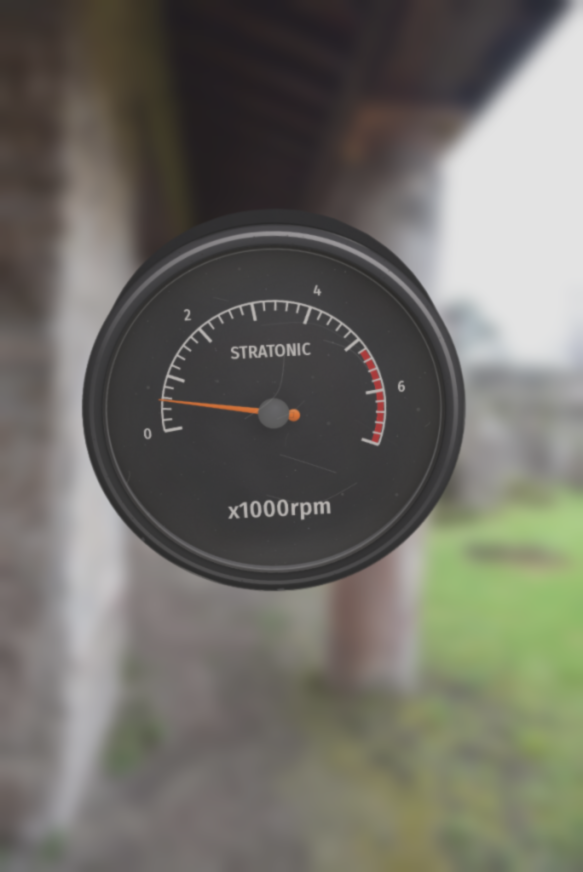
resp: 600,rpm
